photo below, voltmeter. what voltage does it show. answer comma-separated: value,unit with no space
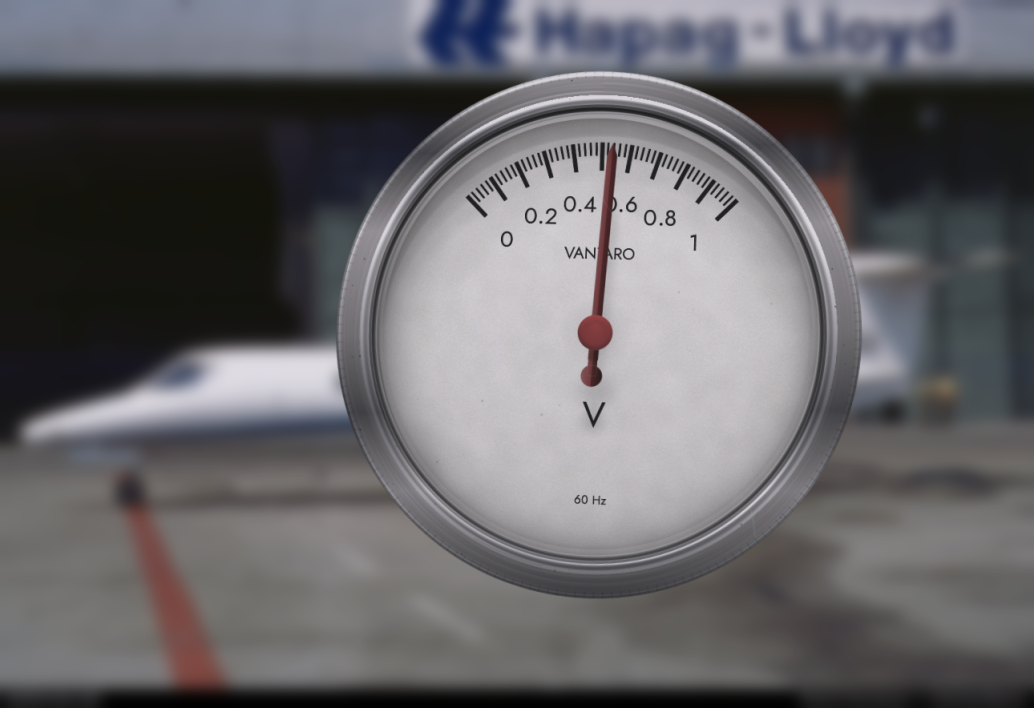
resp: 0.54,V
